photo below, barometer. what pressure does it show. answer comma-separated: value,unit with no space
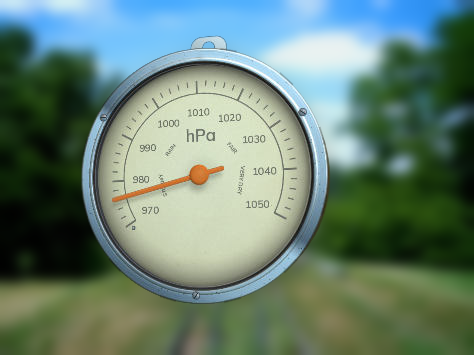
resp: 976,hPa
